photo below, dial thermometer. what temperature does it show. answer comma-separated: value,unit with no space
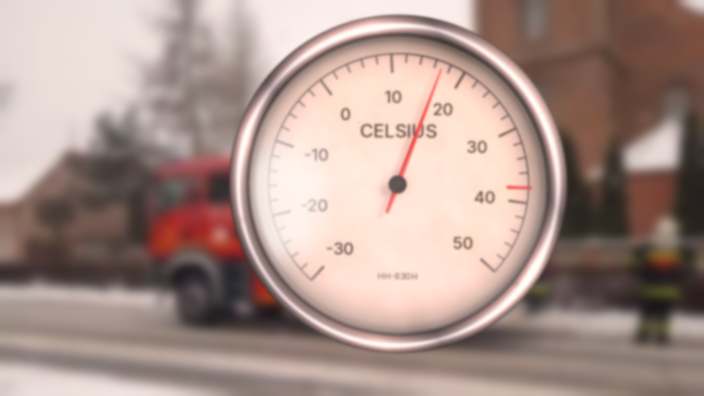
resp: 17,°C
